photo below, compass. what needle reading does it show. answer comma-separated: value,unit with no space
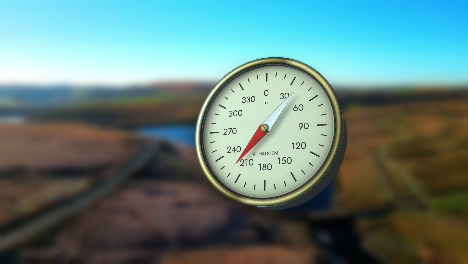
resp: 220,°
